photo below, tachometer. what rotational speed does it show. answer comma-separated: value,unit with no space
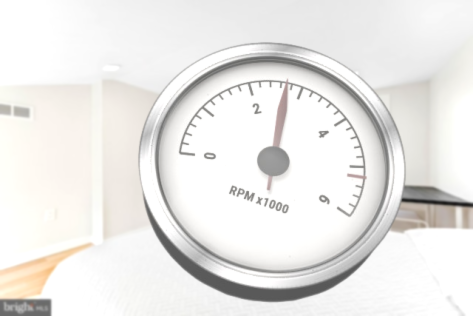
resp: 2700,rpm
